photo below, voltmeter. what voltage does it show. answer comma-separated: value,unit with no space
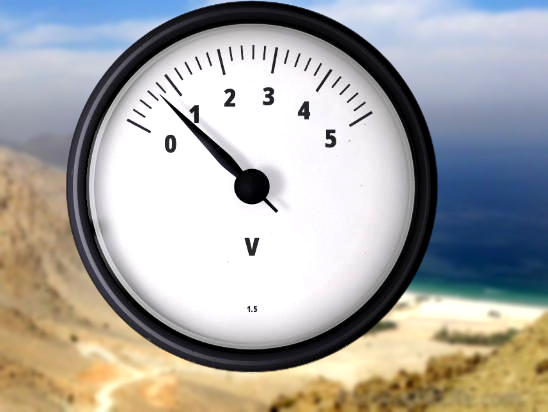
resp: 0.7,V
